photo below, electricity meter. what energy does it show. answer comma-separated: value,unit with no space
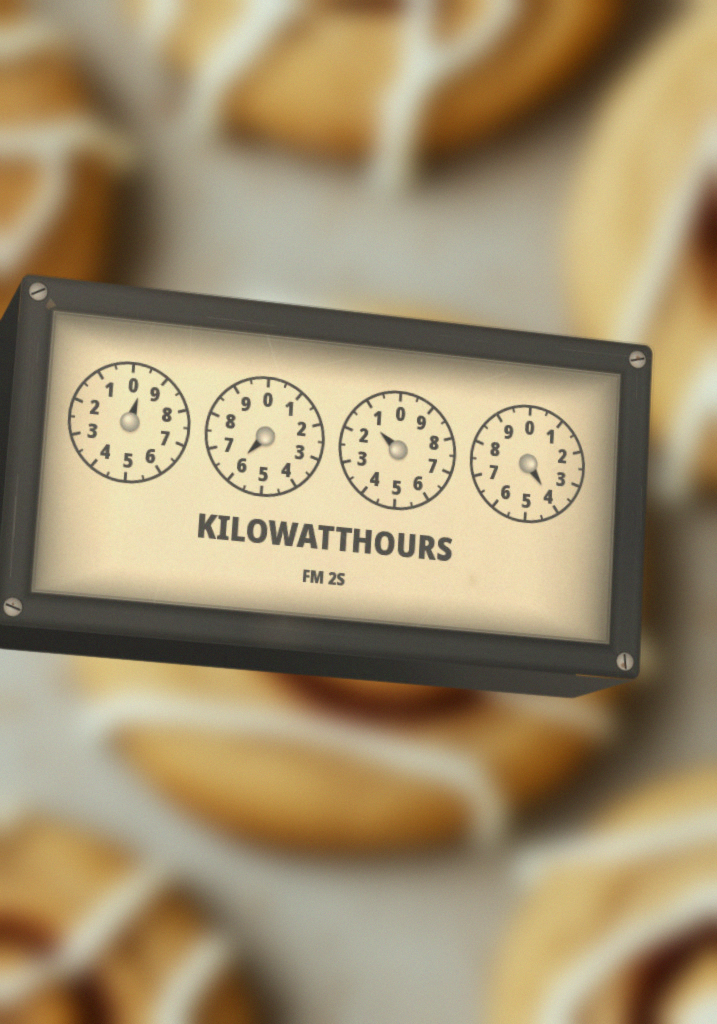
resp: 9614,kWh
